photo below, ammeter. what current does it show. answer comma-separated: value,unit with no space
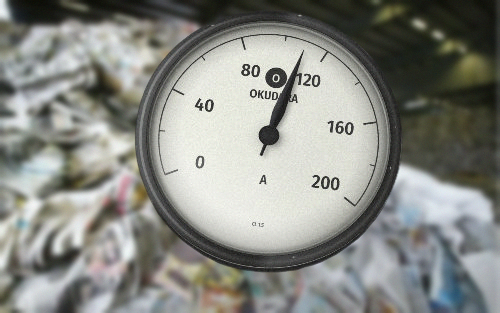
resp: 110,A
